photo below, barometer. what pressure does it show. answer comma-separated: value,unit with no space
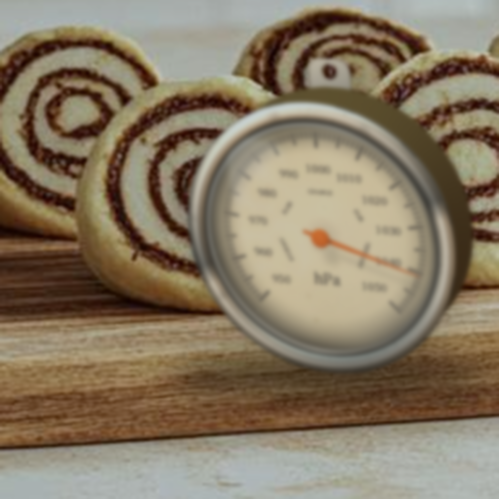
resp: 1040,hPa
